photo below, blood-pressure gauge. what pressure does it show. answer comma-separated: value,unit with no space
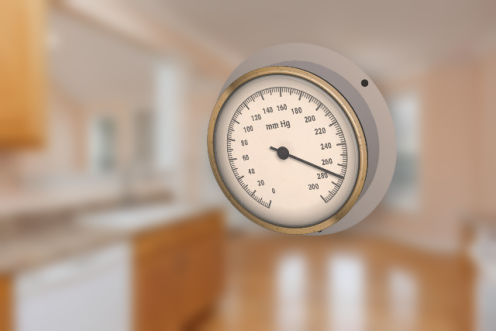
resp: 270,mmHg
